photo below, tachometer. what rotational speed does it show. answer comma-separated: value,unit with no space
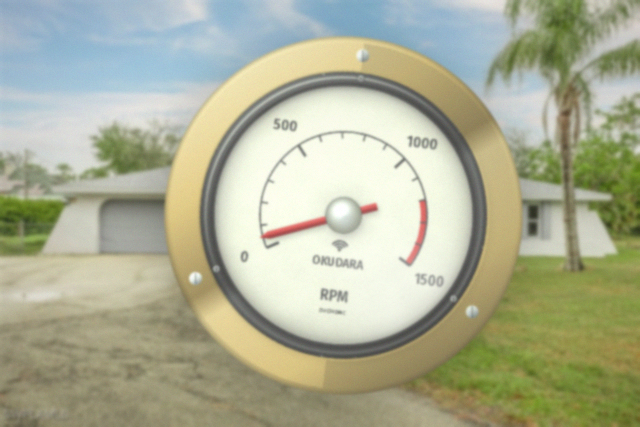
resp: 50,rpm
